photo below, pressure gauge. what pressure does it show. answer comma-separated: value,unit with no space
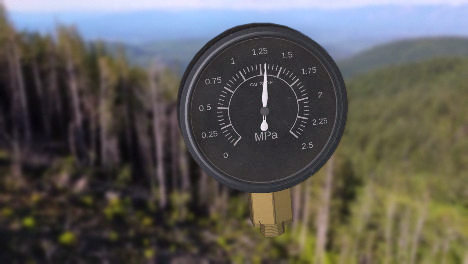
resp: 1.3,MPa
